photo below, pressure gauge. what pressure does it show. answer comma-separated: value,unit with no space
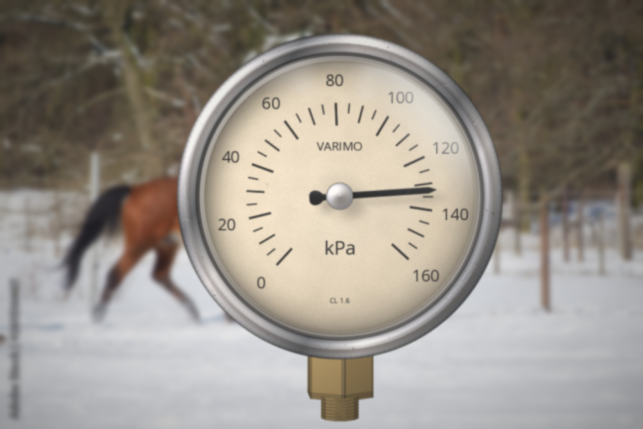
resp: 132.5,kPa
